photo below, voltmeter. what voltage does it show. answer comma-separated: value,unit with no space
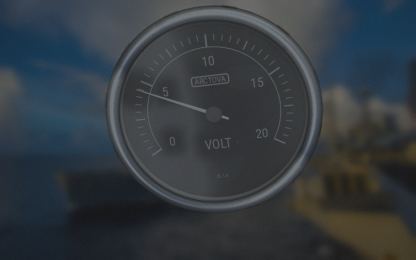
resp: 4.5,V
